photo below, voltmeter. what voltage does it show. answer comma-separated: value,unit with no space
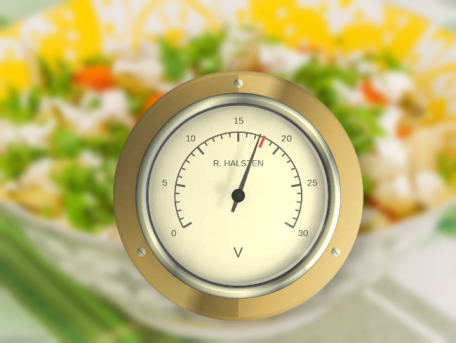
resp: 17.5,V
